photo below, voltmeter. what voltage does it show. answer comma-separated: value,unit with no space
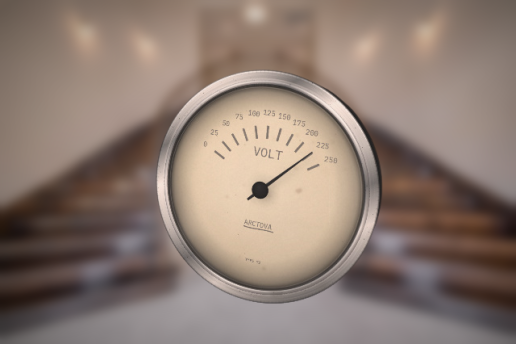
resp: 225,V
